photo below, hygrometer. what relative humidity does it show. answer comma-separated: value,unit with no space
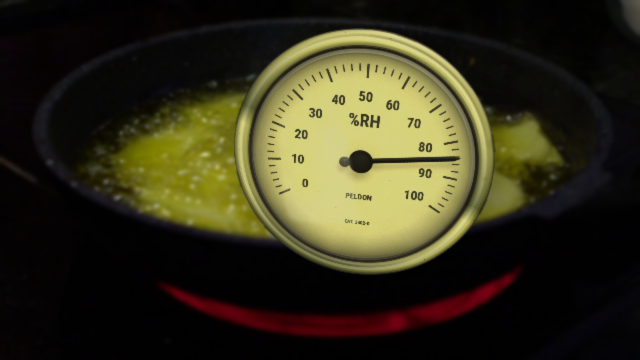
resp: 84,%
